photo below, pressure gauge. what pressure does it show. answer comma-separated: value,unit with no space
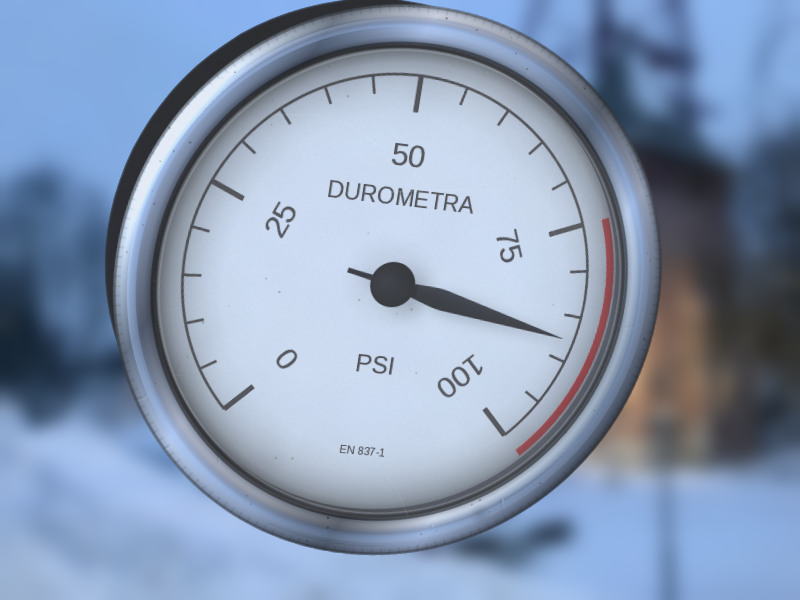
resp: 87.5,psi
